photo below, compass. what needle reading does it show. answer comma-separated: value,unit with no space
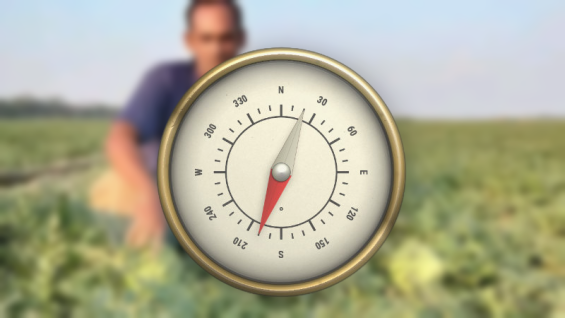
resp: 200,°
